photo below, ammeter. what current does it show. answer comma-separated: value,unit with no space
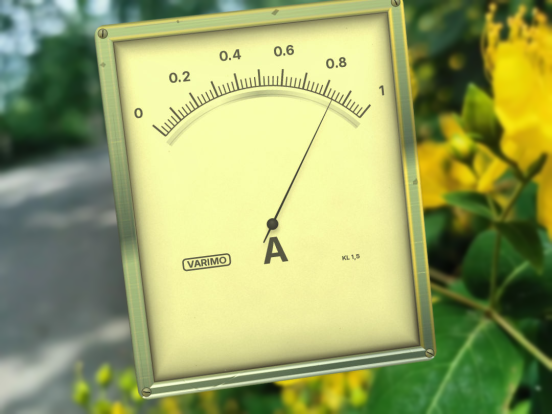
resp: 0.84,A
